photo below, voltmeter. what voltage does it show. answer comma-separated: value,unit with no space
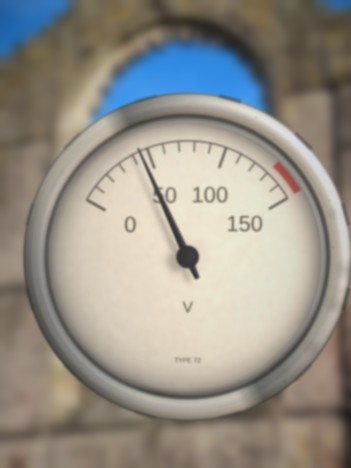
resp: 45,V
